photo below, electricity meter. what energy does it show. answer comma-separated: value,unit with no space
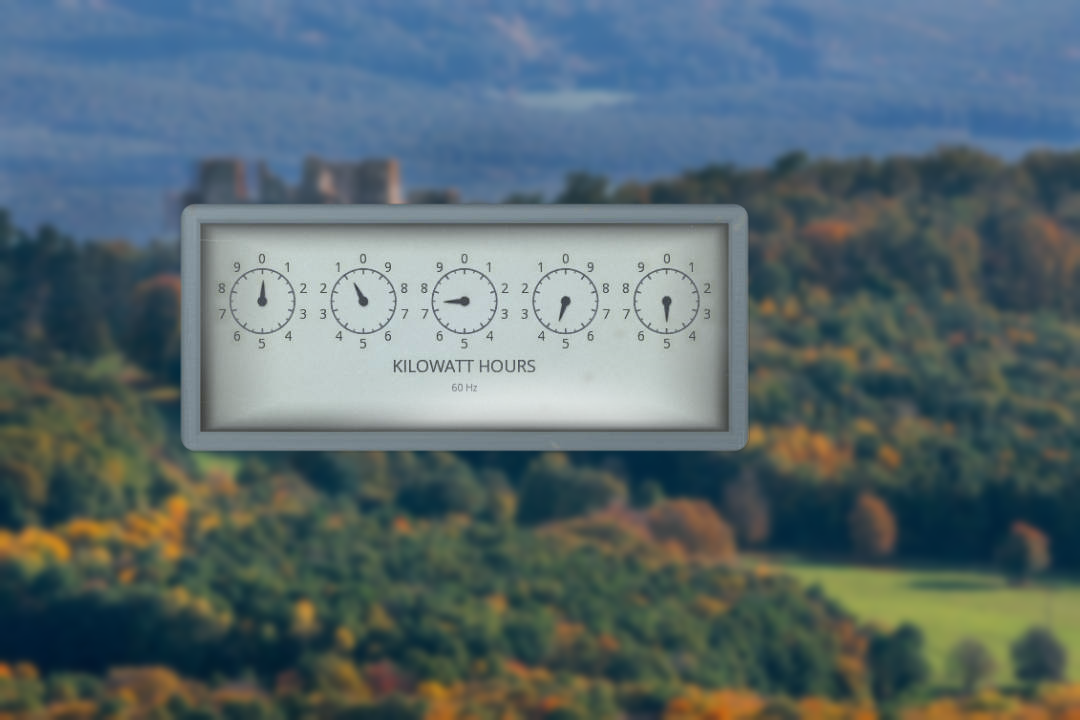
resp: 745,kWh
